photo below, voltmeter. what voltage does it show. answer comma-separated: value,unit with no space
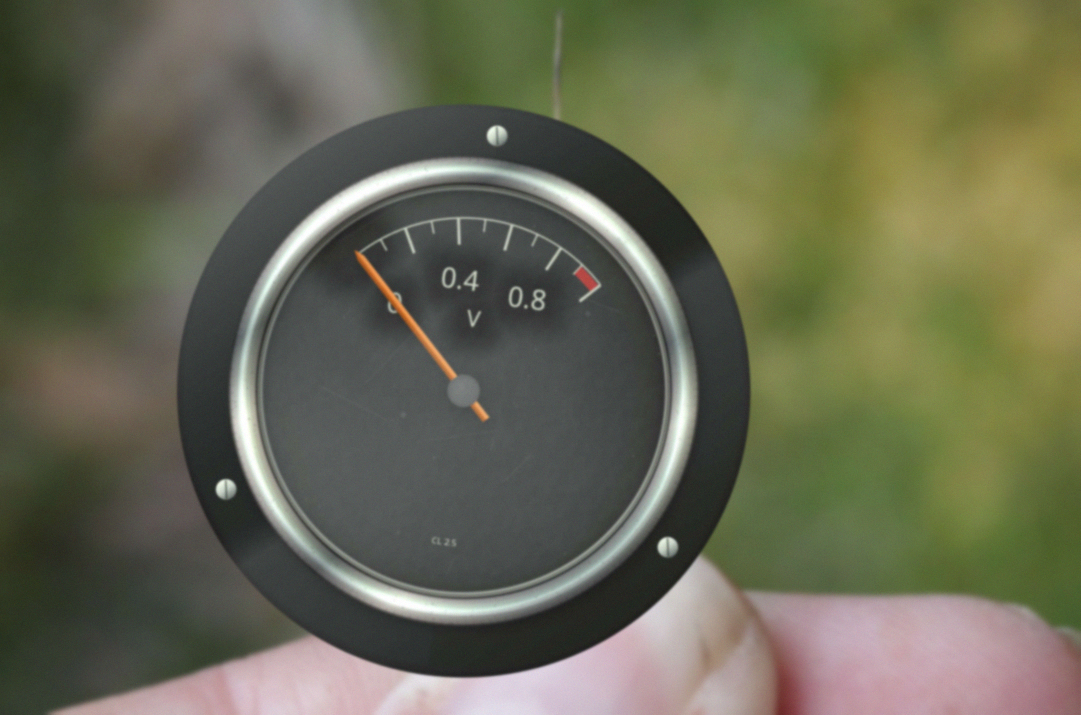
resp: 0,V
